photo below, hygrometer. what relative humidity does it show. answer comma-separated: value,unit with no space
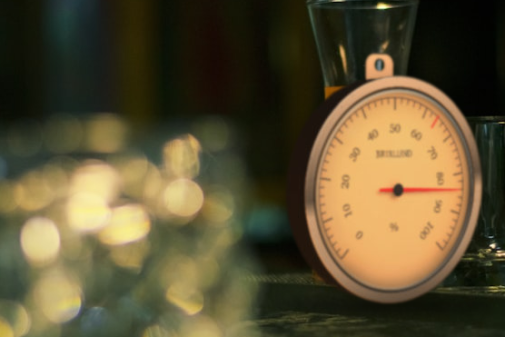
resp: 84,%
